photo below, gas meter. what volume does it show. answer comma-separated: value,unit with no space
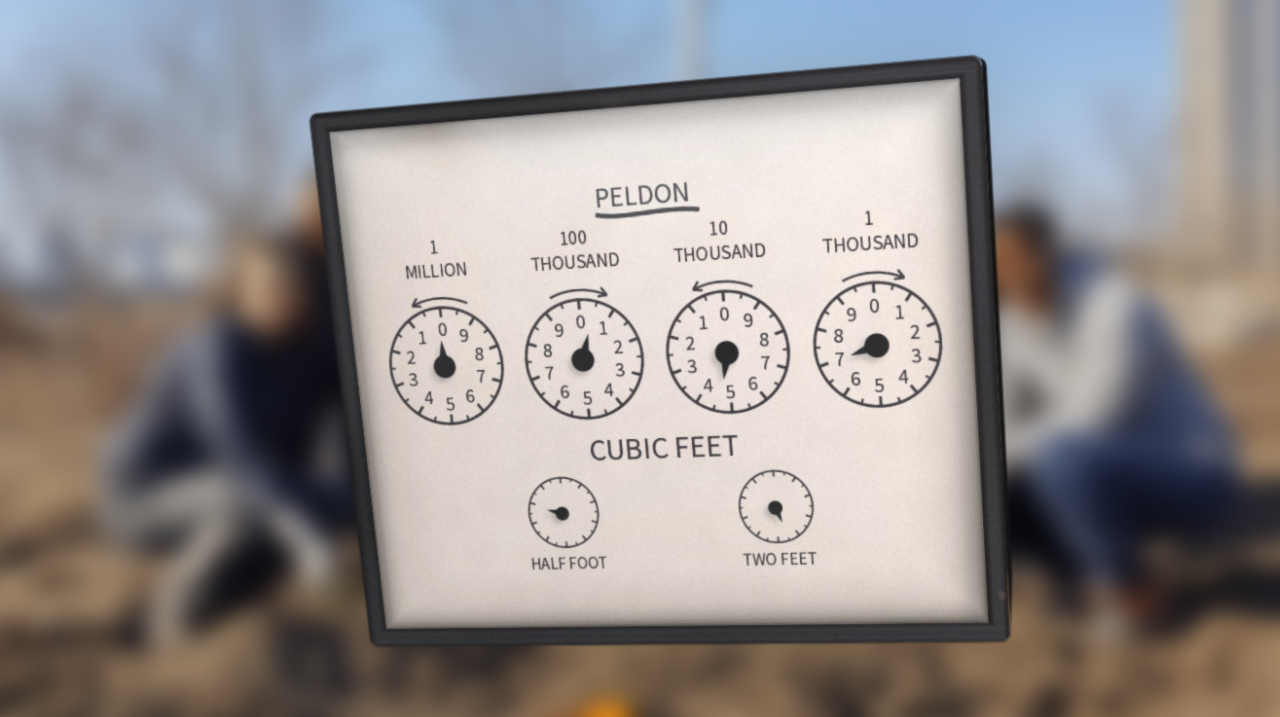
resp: 4700,ft³
